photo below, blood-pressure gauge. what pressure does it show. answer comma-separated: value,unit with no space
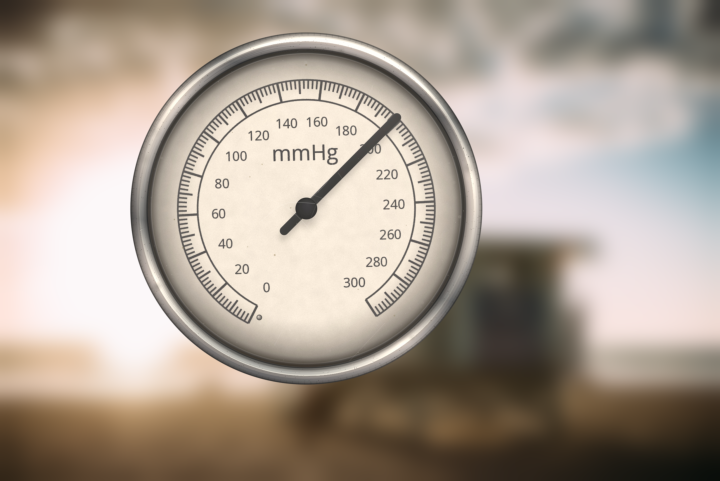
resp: 198,mmHg
